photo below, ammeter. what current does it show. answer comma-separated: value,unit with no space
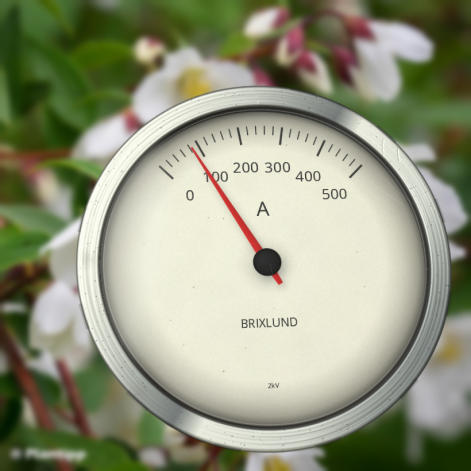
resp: 80,A
